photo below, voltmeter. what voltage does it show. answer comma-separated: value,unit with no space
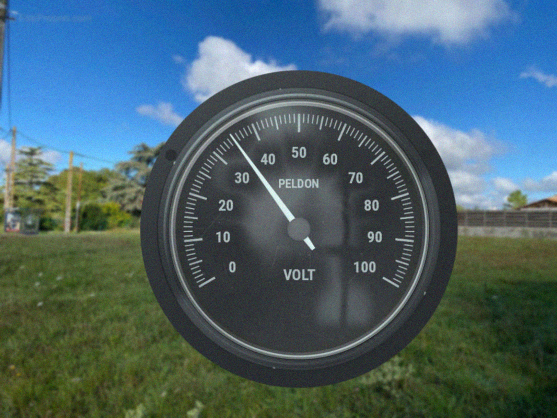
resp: 35,V
